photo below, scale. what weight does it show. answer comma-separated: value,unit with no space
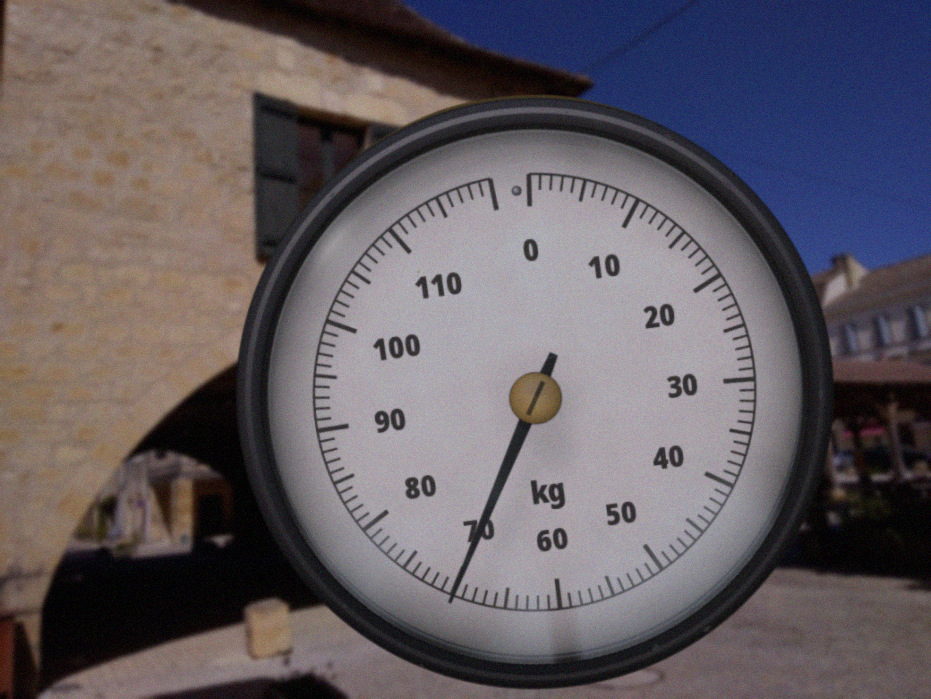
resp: 70,kg
